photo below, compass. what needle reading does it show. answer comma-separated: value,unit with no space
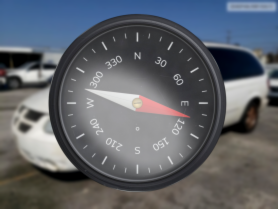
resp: 105,°
